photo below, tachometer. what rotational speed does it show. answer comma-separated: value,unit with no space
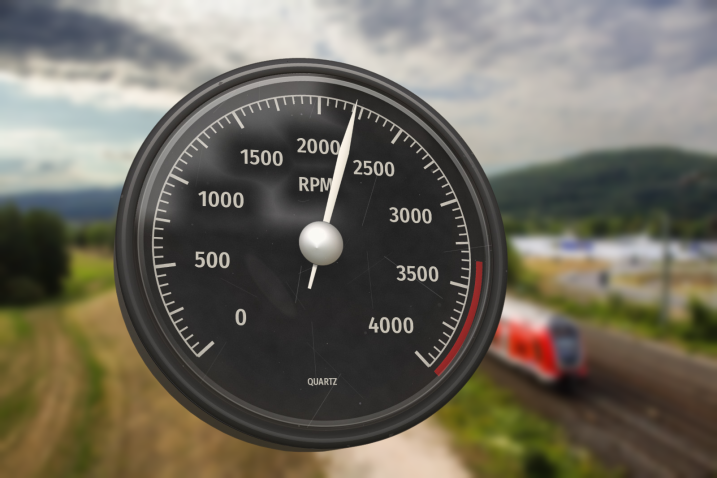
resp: 2200,rpm
